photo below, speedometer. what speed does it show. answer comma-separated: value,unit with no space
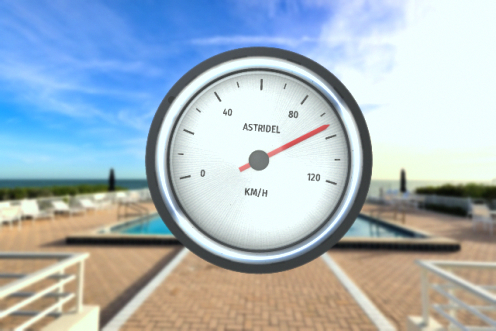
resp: 95,km/h
